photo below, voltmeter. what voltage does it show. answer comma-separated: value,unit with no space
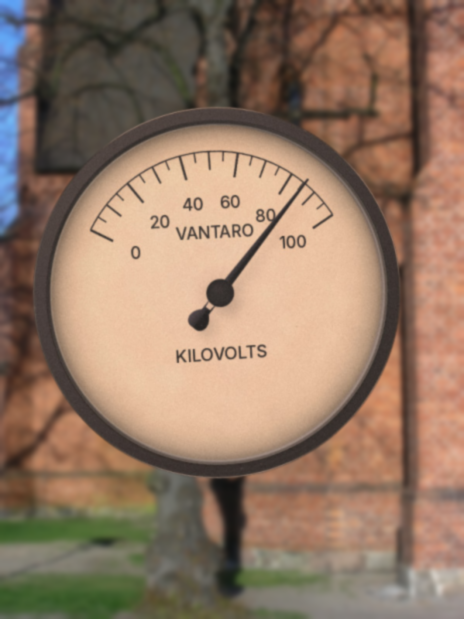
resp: 85,kV
